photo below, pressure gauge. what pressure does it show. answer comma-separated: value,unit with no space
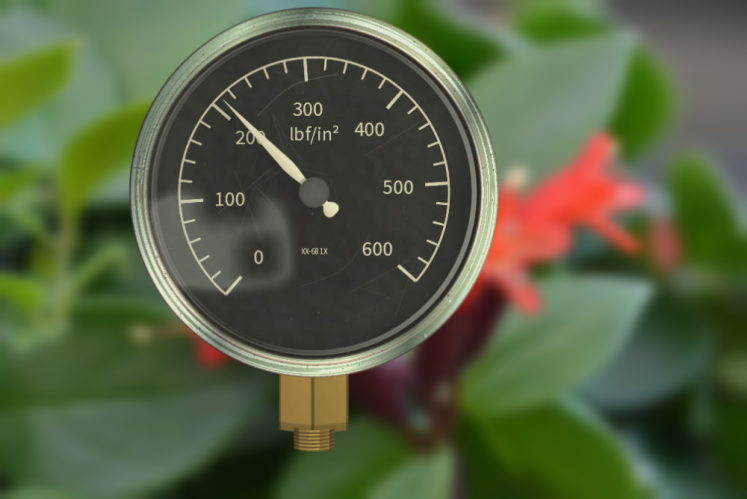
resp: 210,psi
